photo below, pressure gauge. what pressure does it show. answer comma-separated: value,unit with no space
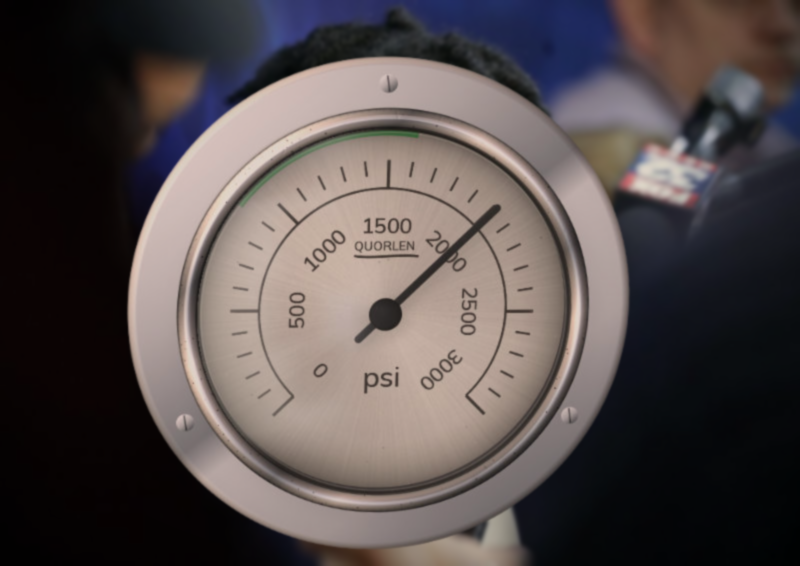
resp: 2000,psi
